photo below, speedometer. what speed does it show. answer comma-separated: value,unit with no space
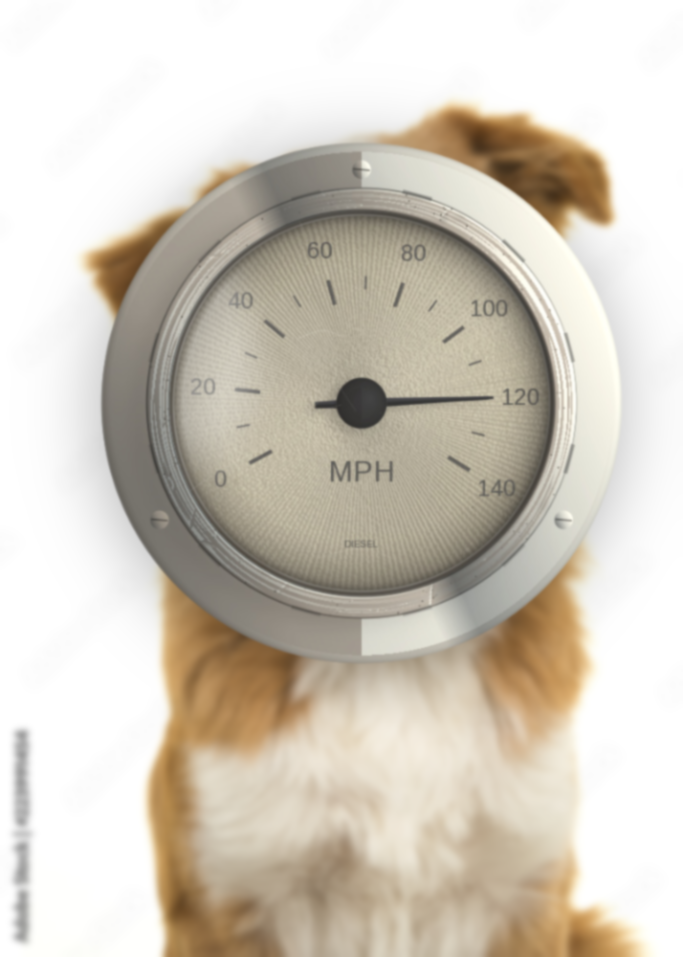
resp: 120,mph
